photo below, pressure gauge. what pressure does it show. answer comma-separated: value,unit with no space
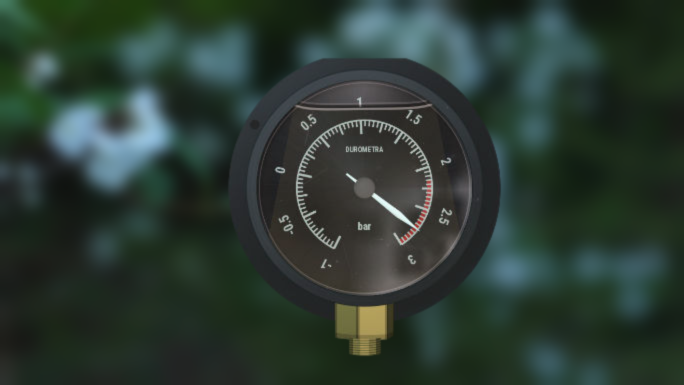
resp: 2.75,bar
